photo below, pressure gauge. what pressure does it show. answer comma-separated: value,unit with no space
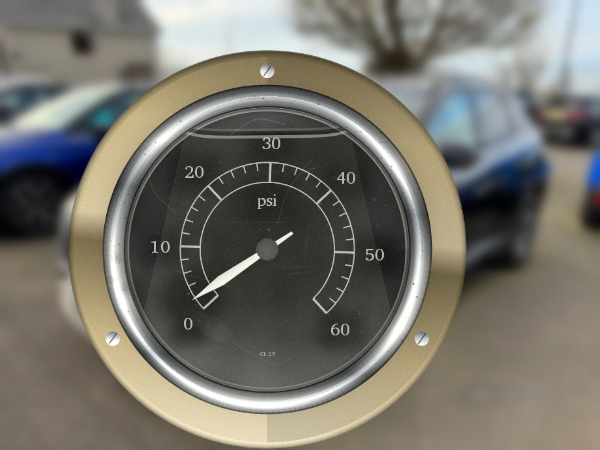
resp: 2,psi
